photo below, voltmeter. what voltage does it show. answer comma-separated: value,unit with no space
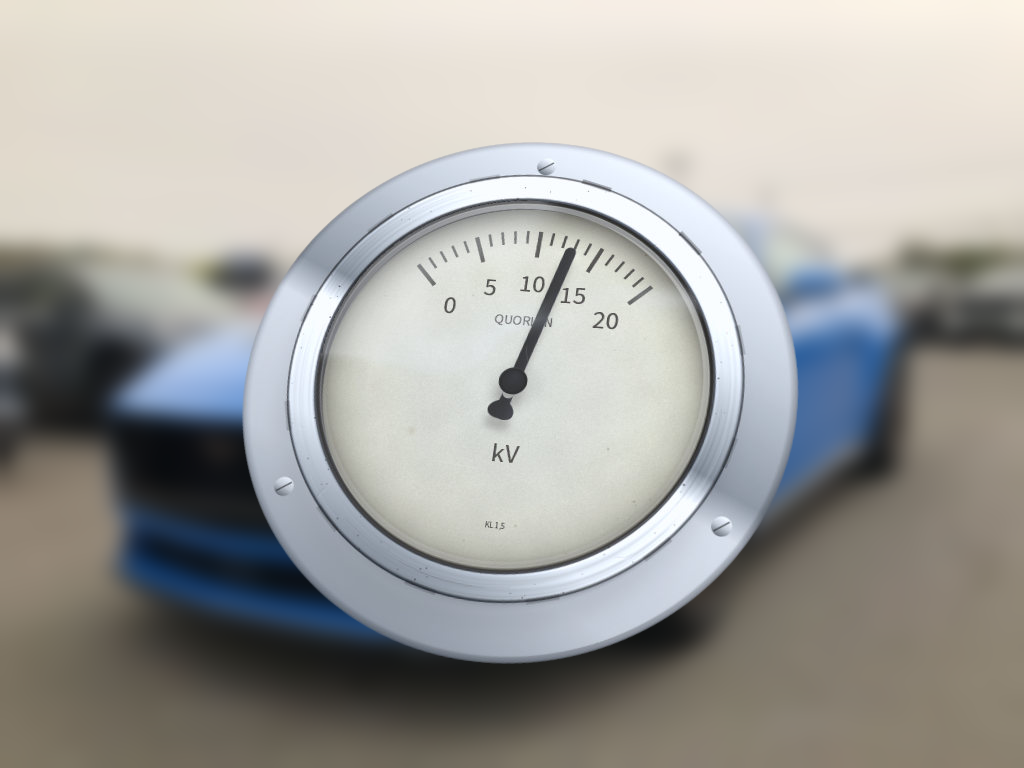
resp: 13,kV
